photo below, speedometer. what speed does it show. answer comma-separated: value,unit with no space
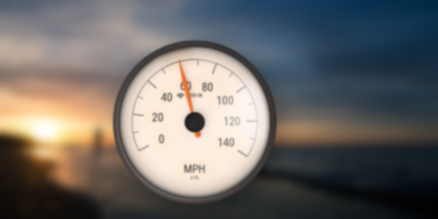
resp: 60,mph
